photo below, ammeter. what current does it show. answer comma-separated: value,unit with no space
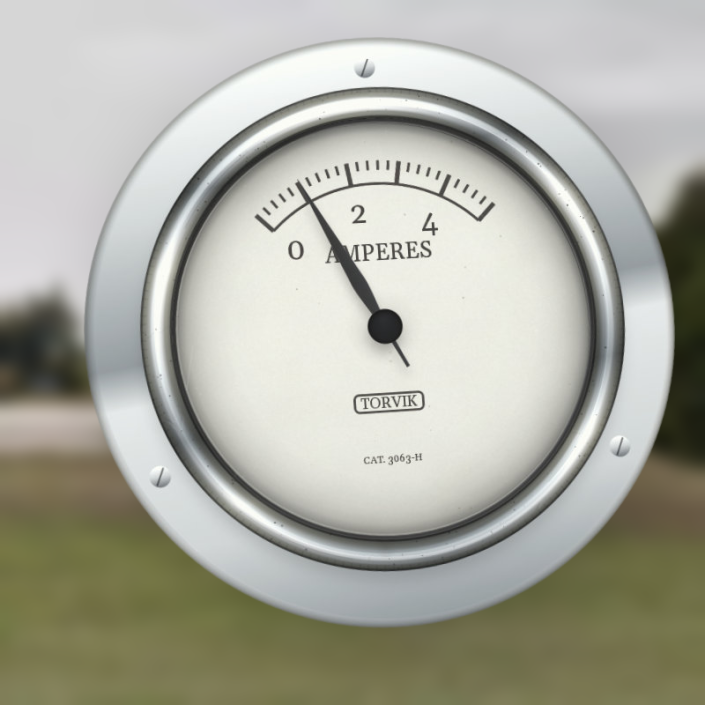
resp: 1,A
